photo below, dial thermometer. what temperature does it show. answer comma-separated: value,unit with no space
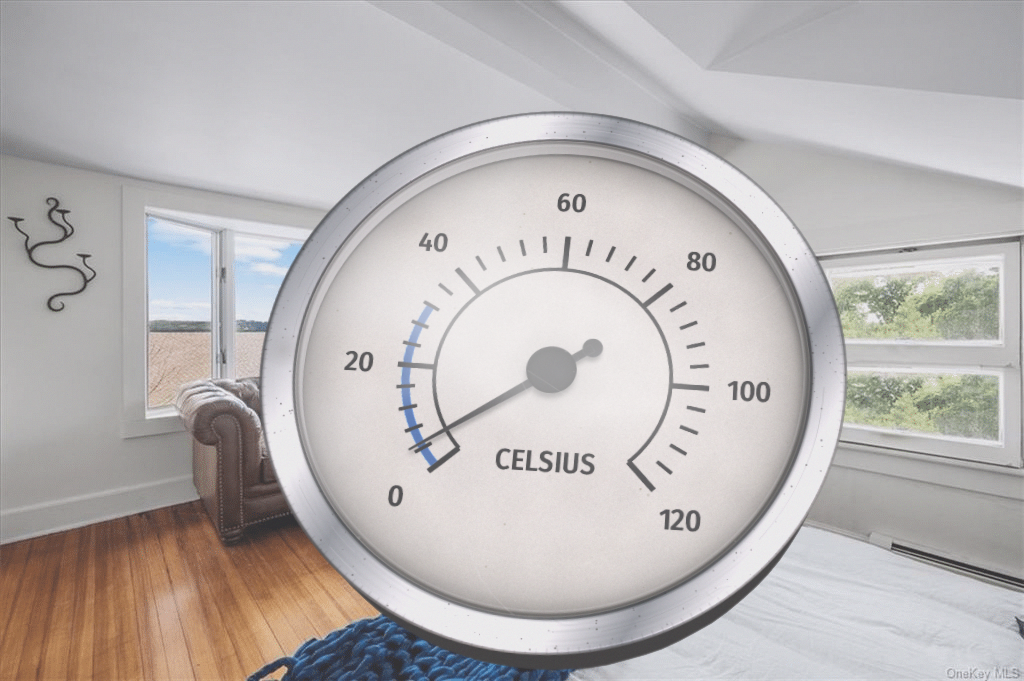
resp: 4,°C
